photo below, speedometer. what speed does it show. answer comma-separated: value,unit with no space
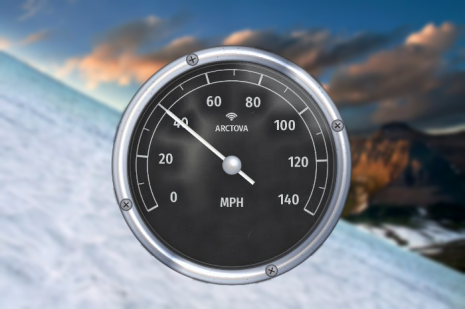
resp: 40,mph
